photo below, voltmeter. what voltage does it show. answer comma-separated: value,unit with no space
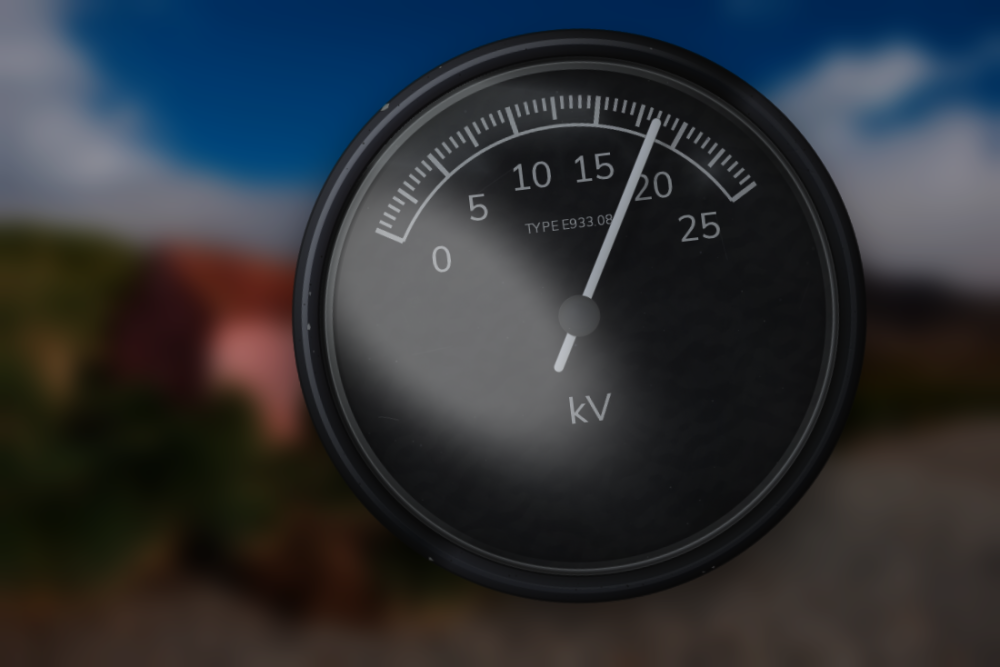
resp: 18.5,kV
